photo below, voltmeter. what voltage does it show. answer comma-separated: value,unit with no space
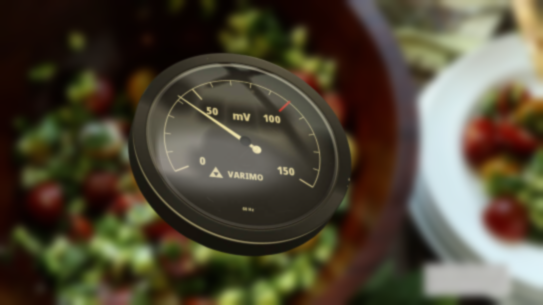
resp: 40,mV
